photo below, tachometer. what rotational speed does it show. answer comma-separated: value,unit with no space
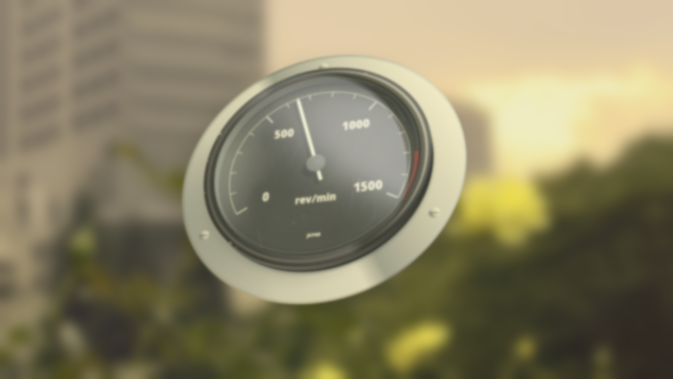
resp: 650,rpm
